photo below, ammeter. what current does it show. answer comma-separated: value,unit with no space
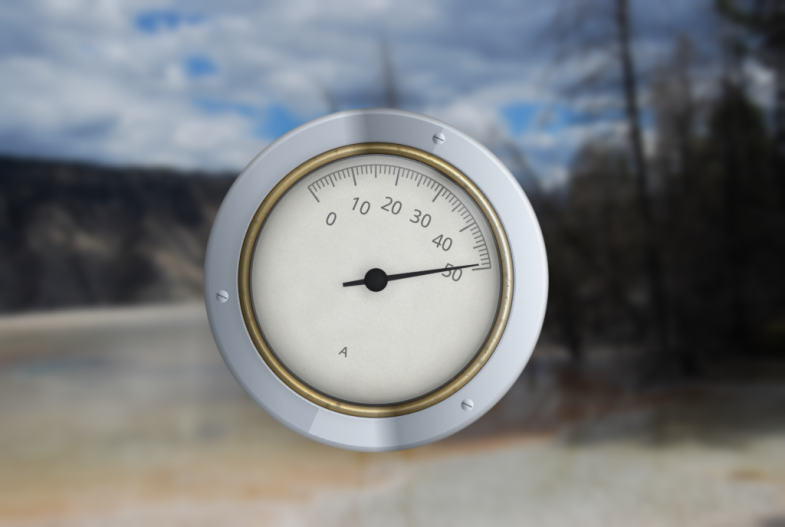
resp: 49,A
